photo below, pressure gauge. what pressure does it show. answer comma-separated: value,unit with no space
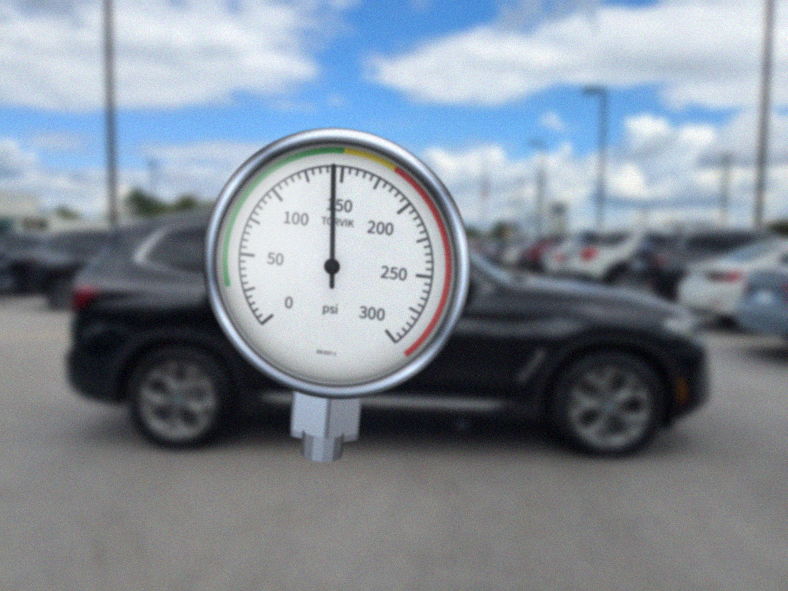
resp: 145,psi
